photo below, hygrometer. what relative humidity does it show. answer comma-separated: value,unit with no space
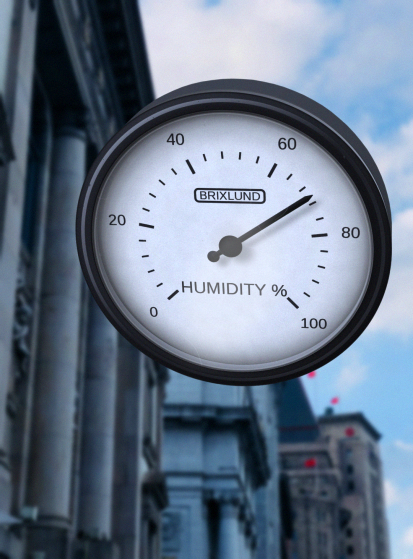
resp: 70,%
